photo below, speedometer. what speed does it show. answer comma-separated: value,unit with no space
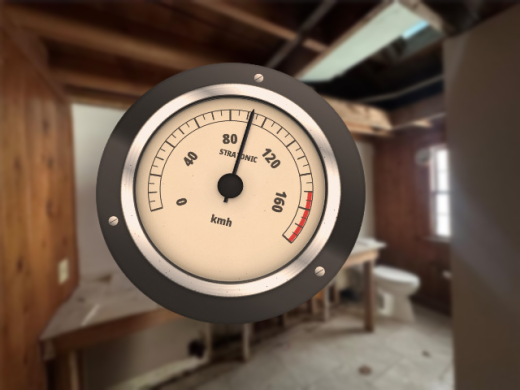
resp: 92.5,km/h
